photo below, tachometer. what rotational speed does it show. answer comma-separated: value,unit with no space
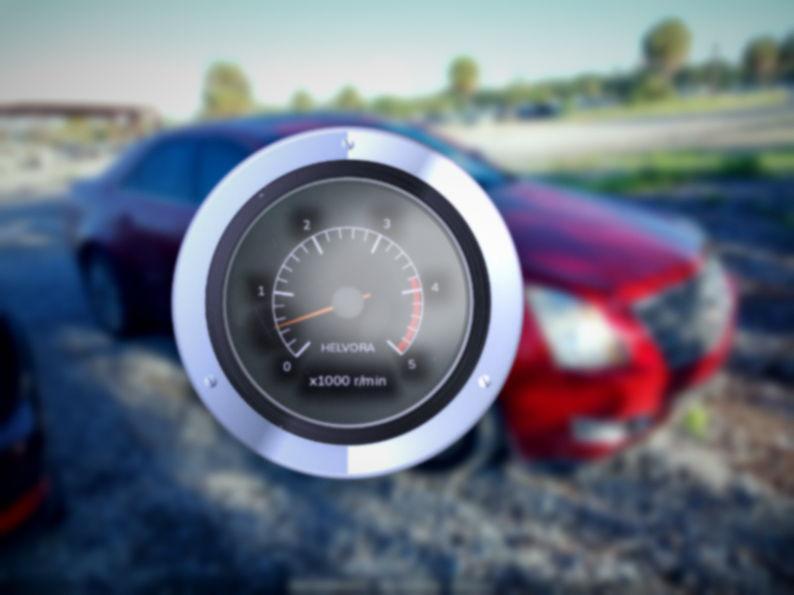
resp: 500,rpm
